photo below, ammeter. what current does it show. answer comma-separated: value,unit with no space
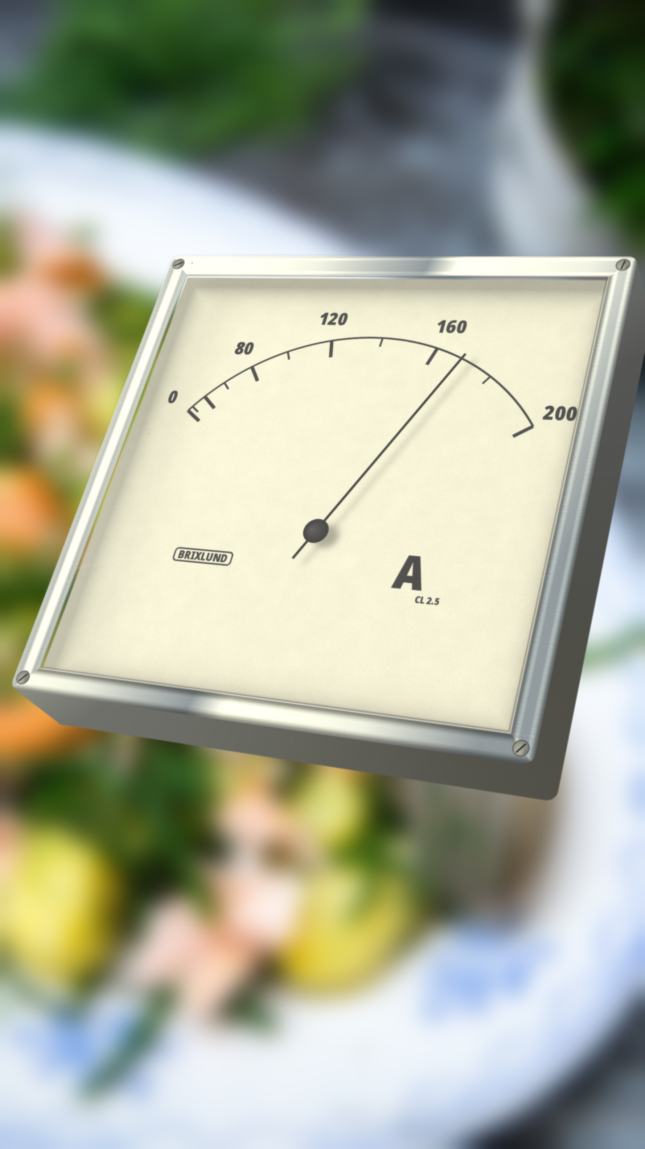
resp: 170,A
